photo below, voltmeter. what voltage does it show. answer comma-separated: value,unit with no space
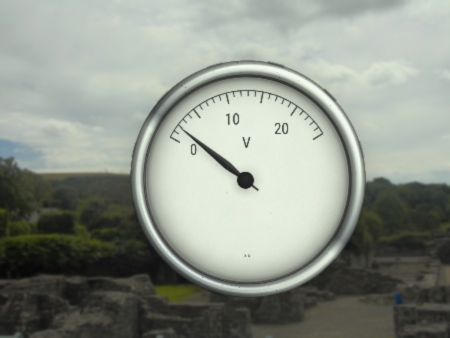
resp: 2,V
